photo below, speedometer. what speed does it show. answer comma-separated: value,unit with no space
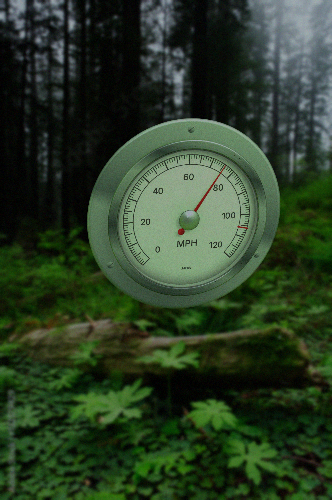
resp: 75,mph
